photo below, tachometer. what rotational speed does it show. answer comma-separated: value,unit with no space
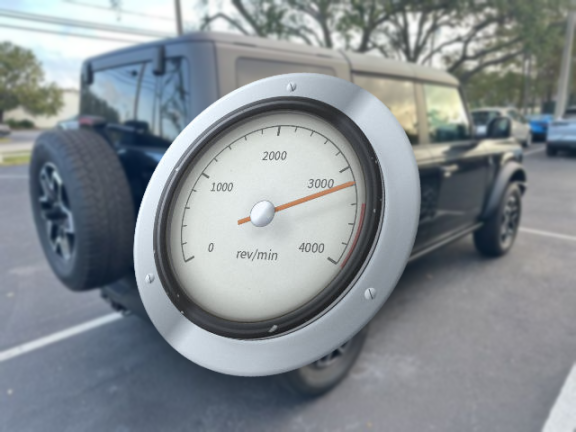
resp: 3200,rpm
